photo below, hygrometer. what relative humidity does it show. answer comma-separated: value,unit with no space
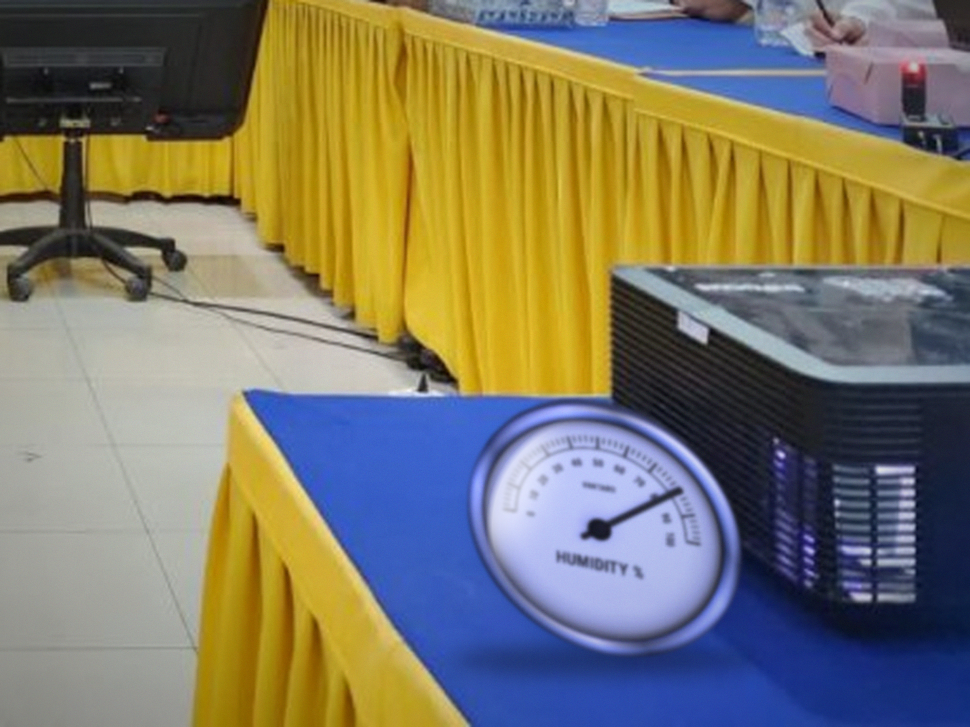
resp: 80,%
